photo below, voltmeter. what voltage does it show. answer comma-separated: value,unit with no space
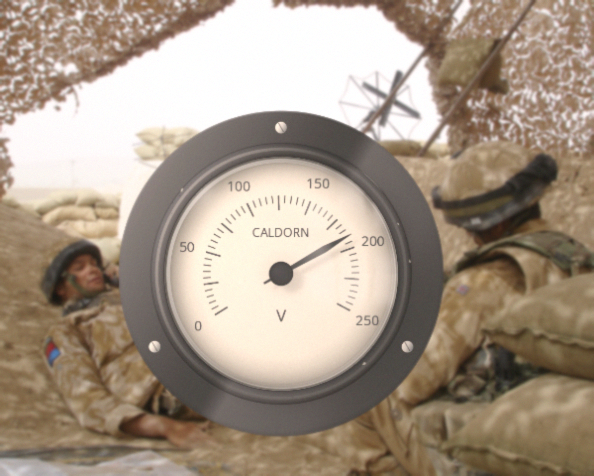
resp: 190,V
